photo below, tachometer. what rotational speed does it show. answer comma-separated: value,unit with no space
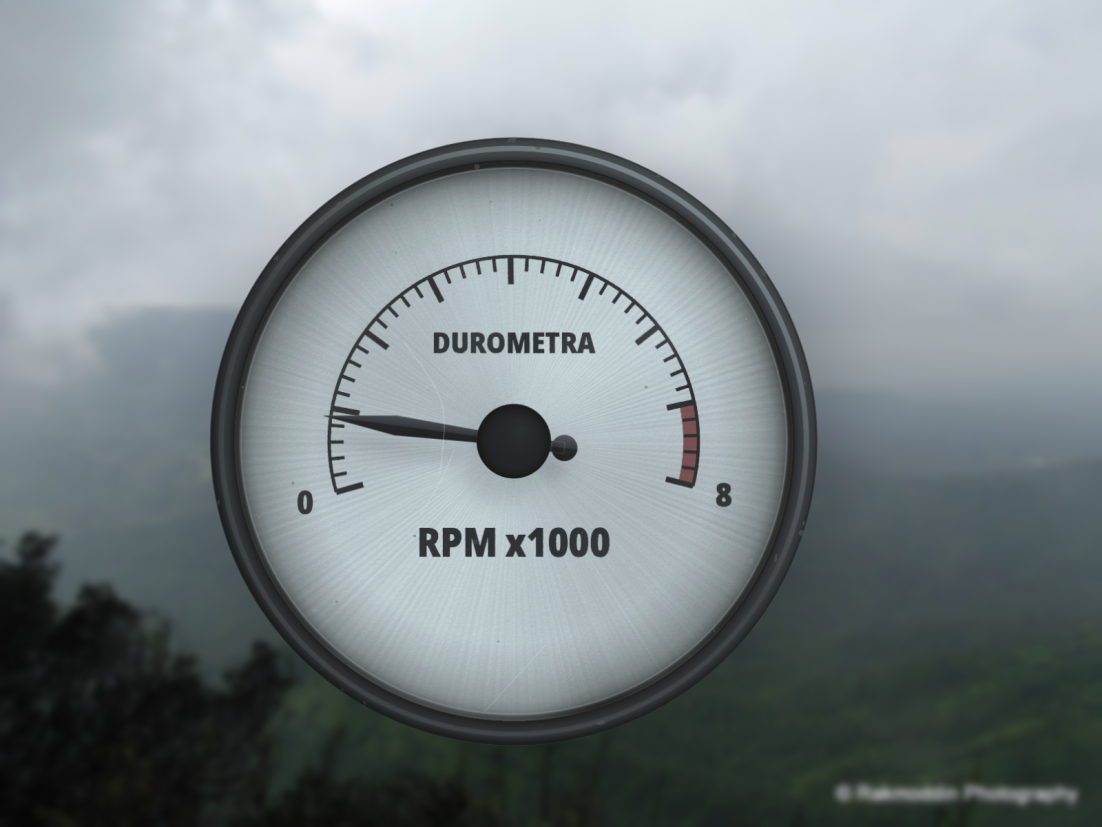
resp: 900,rpm
